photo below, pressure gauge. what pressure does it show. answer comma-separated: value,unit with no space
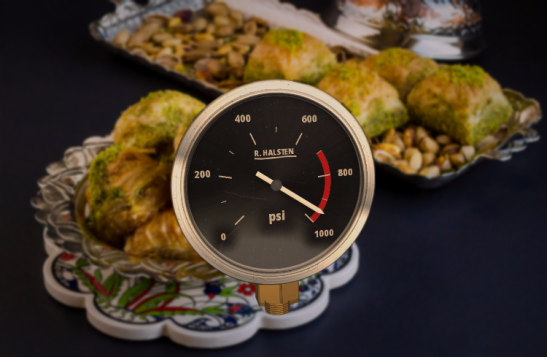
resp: 950,psi
